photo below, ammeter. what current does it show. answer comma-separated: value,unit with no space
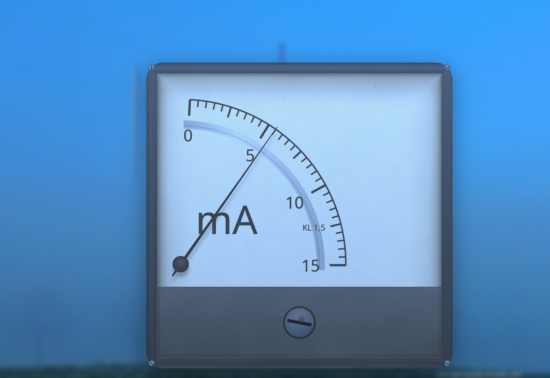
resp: 5.5,mA
